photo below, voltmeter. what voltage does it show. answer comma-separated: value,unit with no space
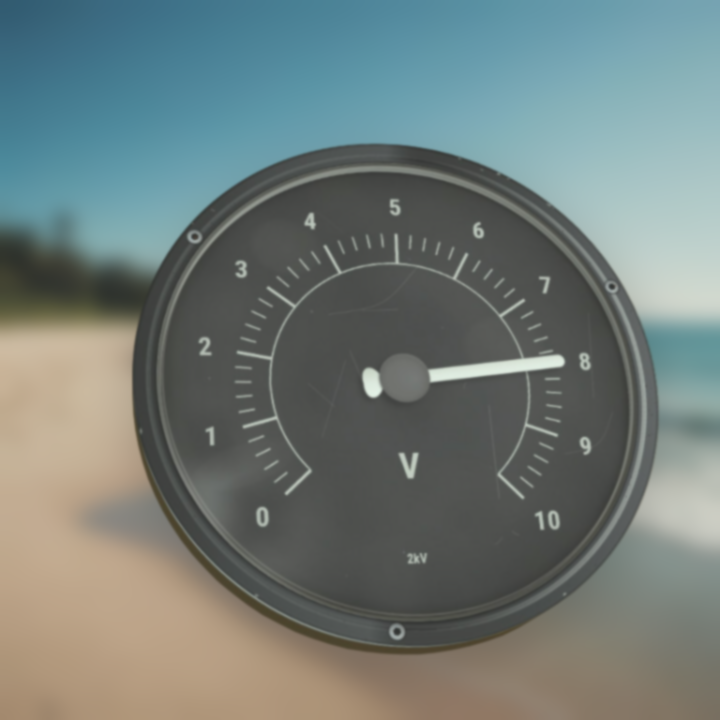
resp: 8,V
